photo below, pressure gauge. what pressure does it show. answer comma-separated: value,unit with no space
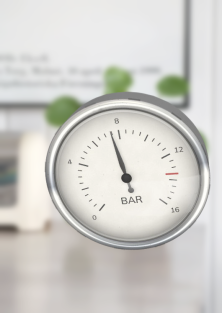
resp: 7.5,bar
